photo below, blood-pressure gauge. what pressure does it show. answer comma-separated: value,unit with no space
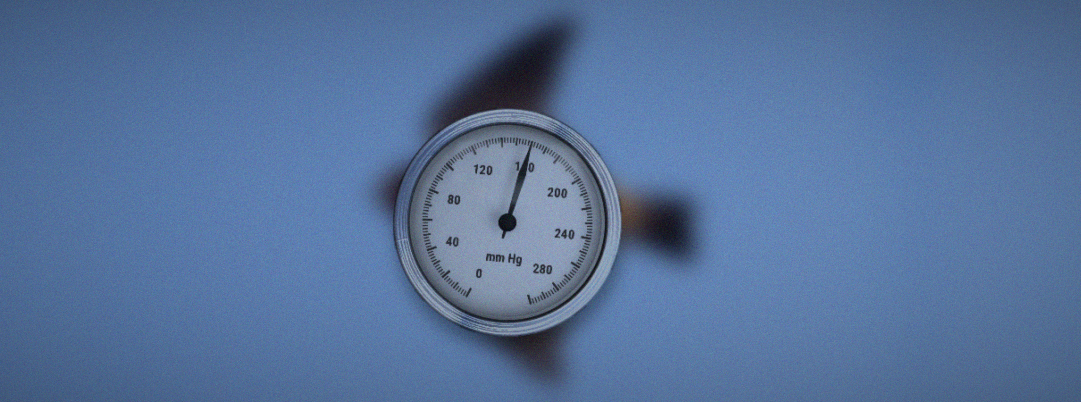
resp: 160,mmHg
